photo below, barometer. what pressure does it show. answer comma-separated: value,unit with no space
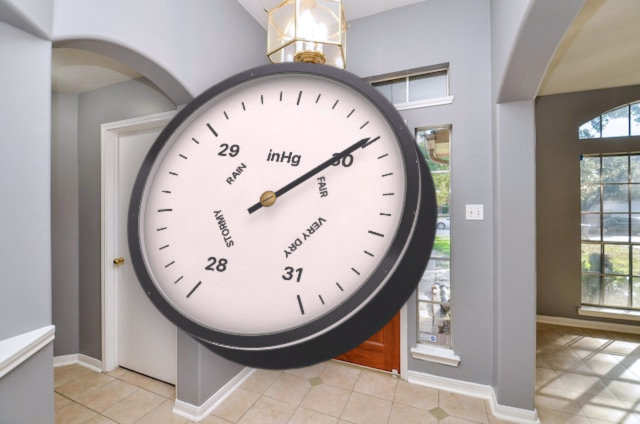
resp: 30,inHg
